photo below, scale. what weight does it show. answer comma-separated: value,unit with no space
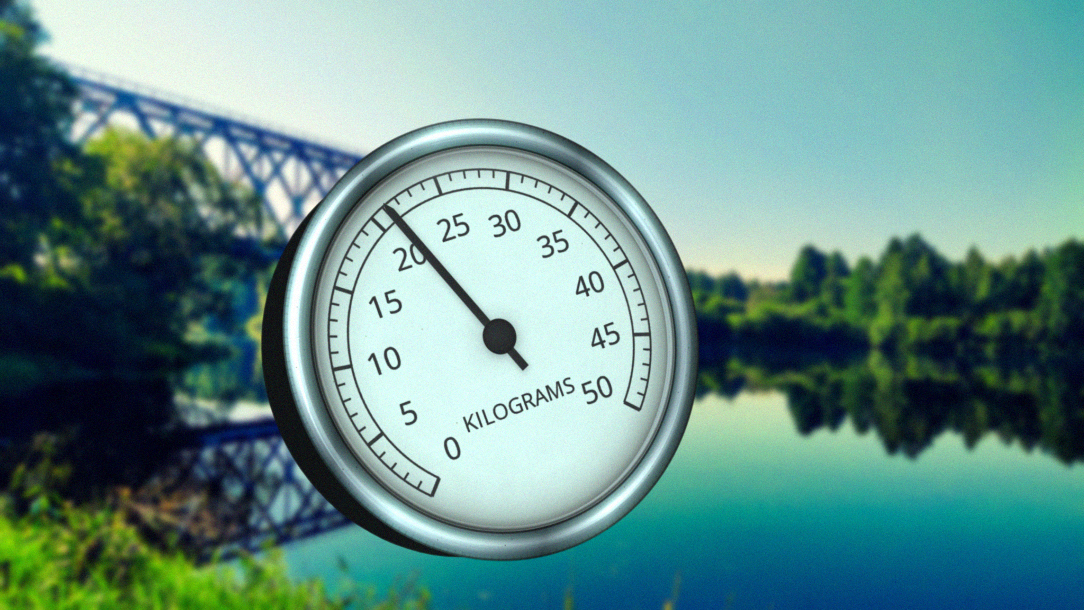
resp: 21,kg
